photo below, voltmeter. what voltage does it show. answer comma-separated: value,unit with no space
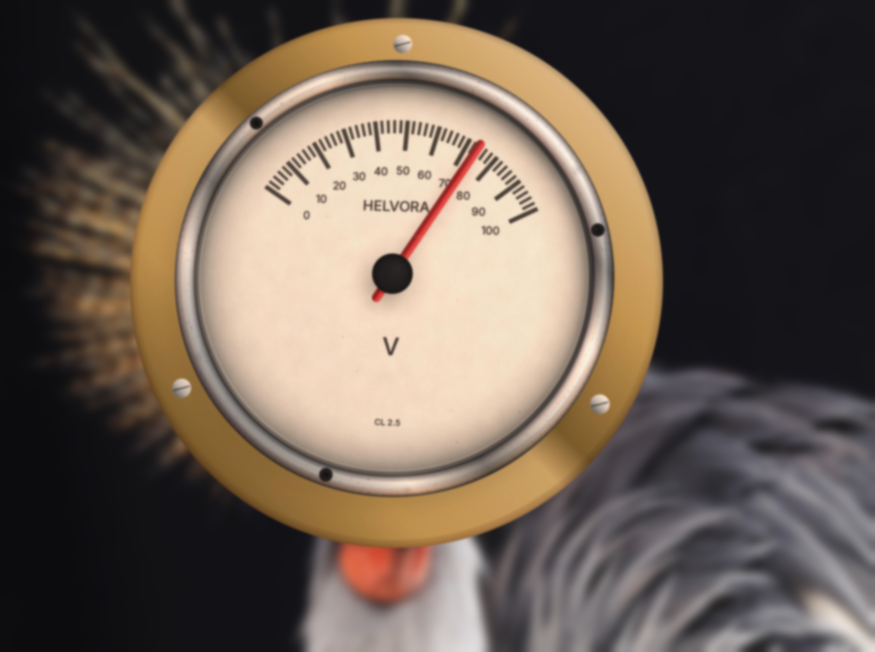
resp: 74,V
